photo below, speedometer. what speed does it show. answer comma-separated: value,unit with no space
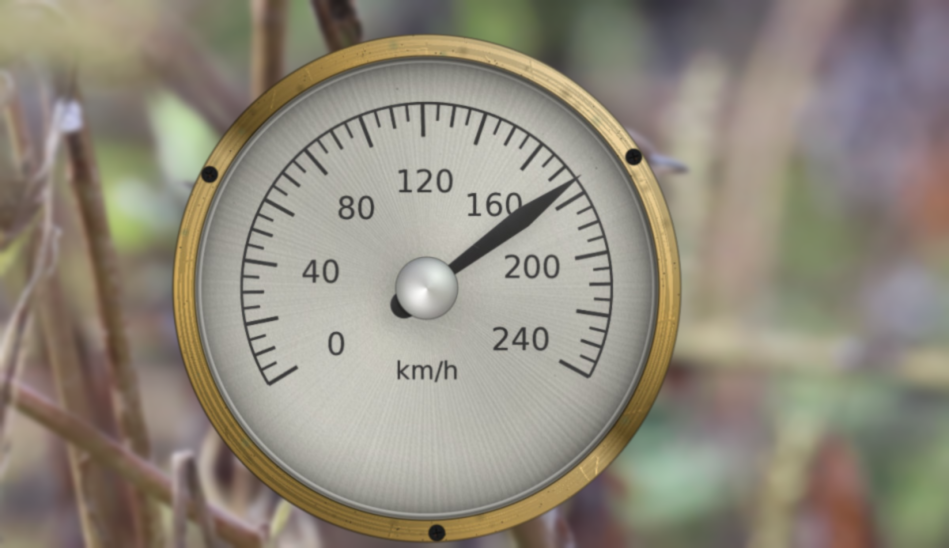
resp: 175,km/h
